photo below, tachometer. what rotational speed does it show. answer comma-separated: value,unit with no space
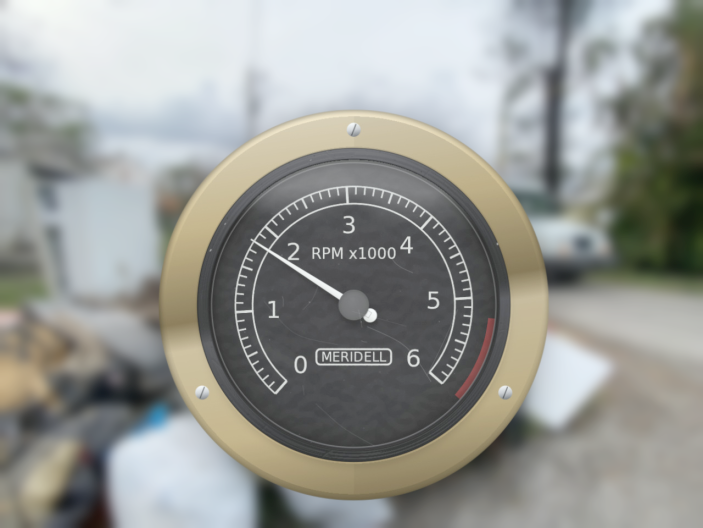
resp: 1800,rpm
